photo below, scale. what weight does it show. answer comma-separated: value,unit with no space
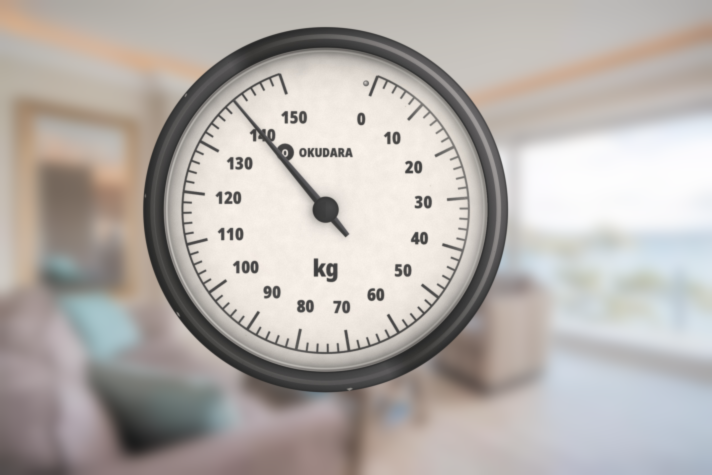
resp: 140,kg
